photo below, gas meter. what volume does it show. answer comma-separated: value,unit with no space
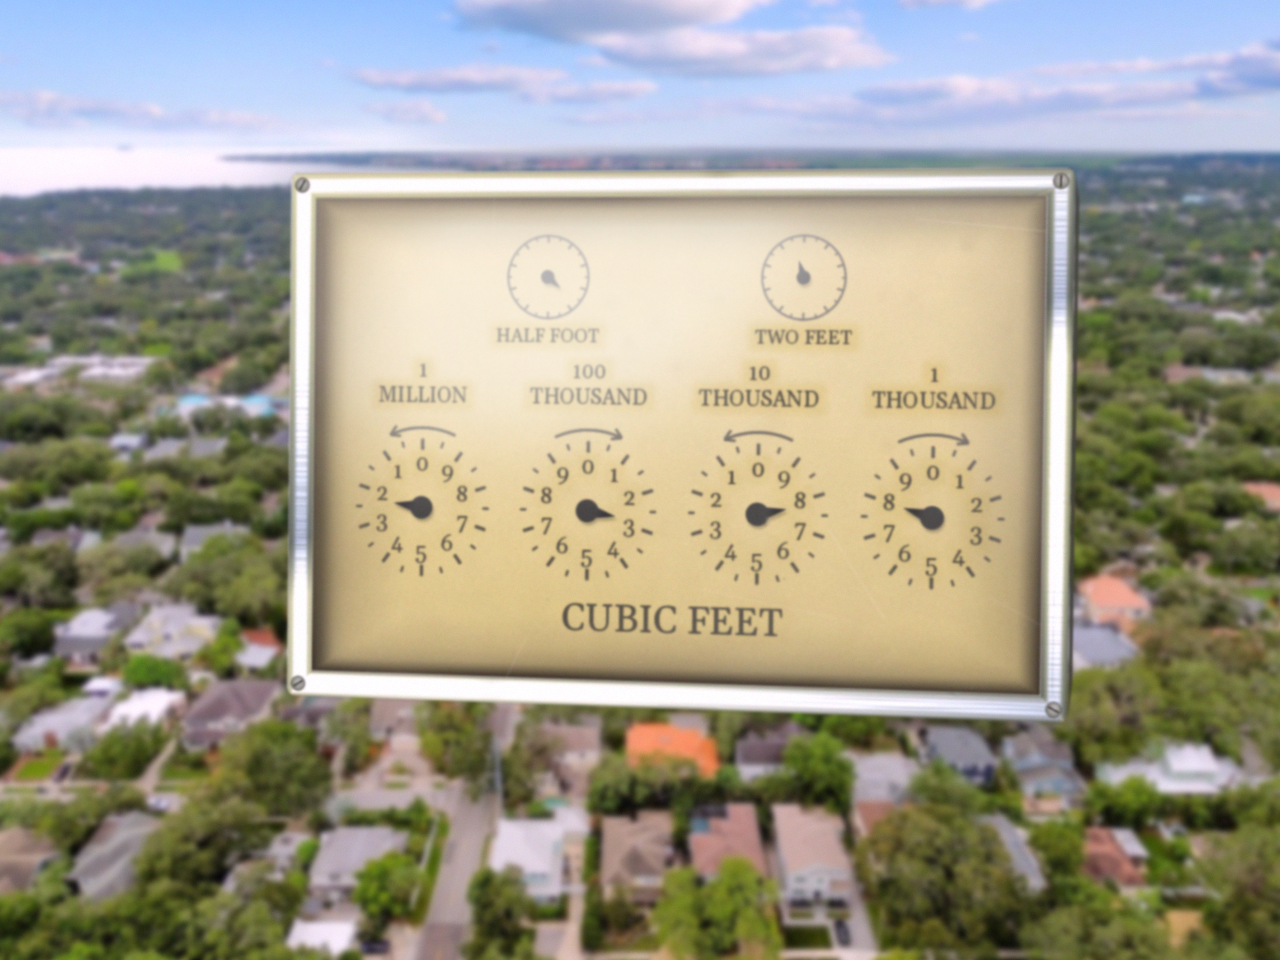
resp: 227800,ft³
